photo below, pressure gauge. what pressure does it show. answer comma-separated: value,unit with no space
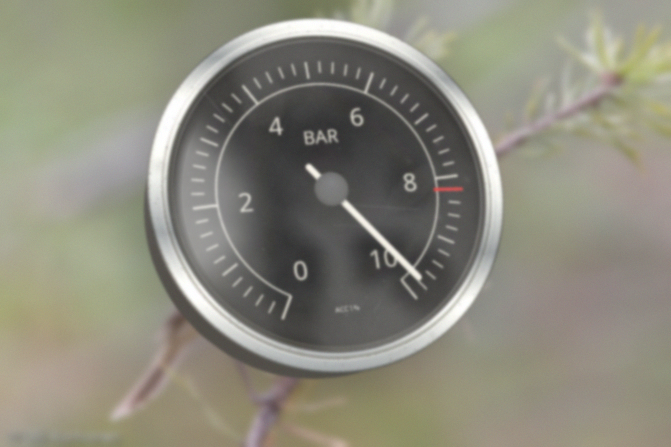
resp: 9.8,bar
